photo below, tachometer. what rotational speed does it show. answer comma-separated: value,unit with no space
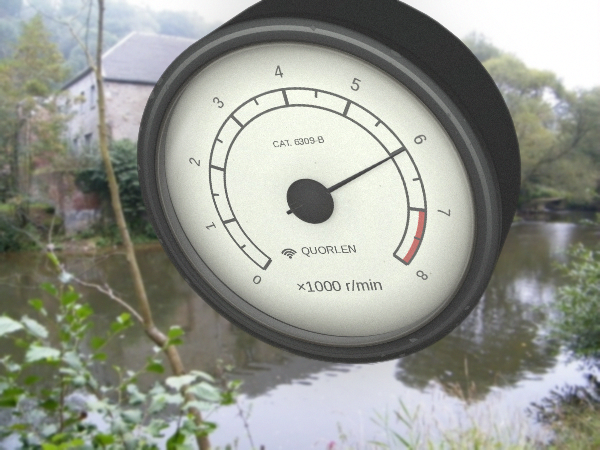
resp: 6000,rpm
